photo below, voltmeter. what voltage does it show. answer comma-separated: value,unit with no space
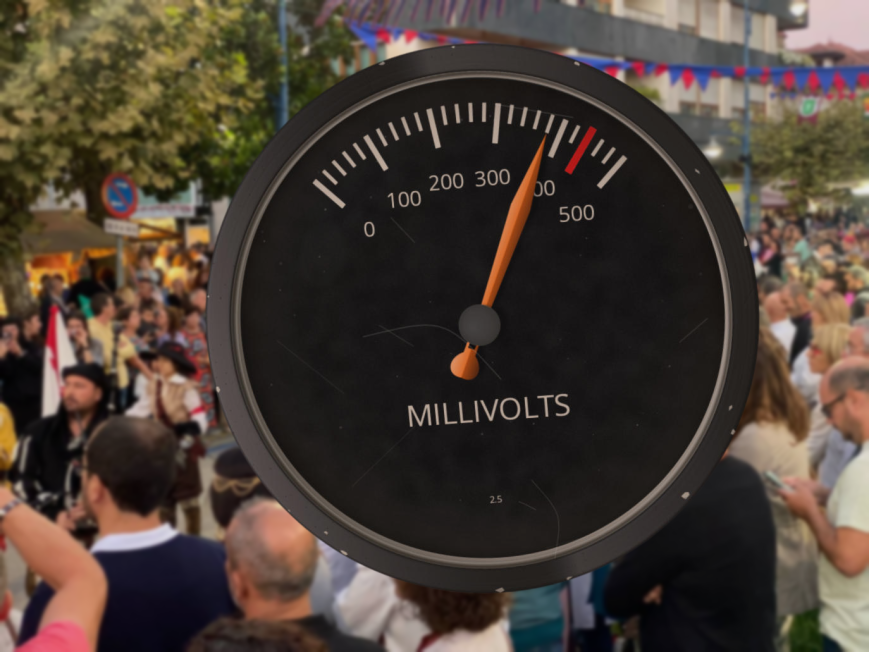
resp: 380,mV
